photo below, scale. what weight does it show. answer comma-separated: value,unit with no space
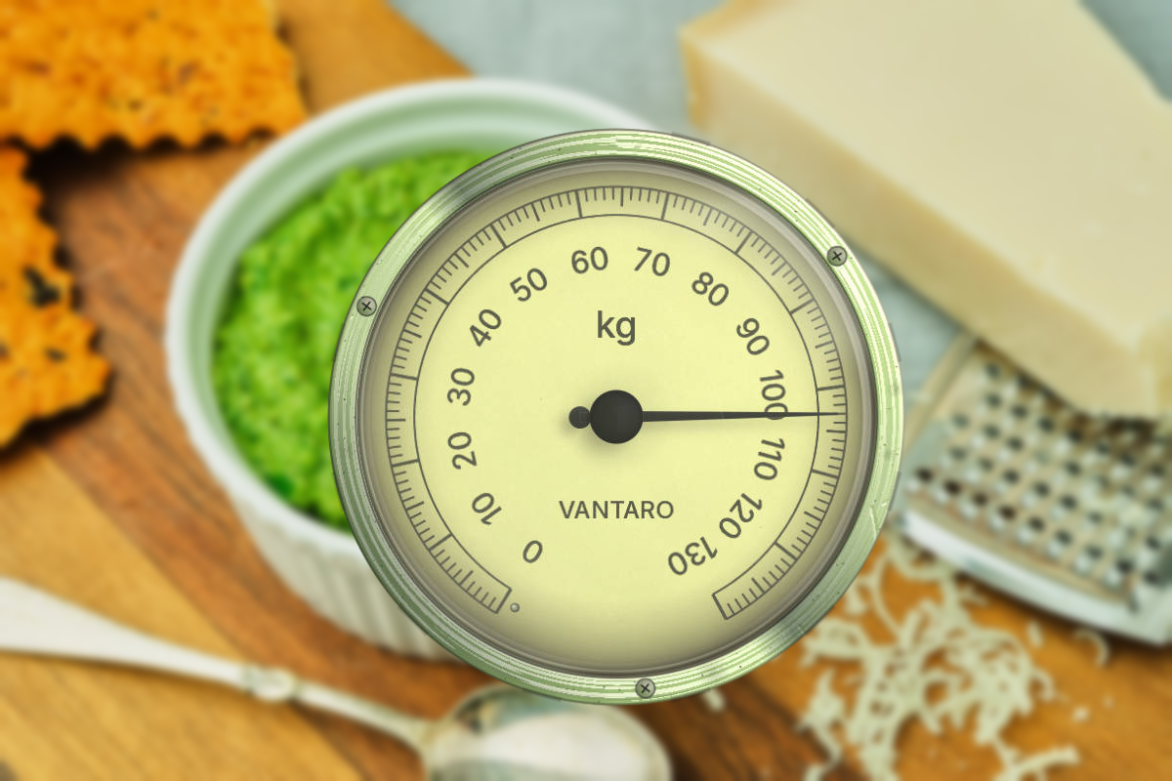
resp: 103,kg
